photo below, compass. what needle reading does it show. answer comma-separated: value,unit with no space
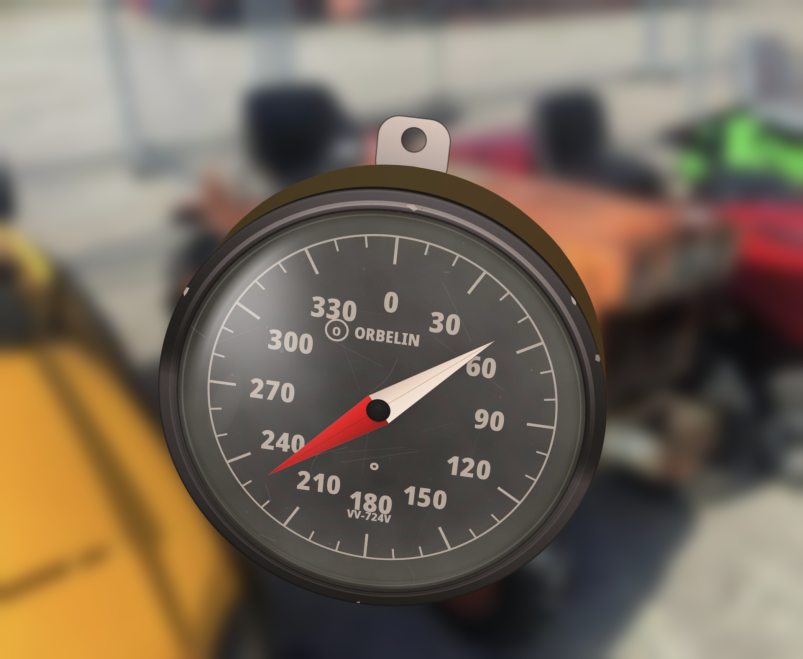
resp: 230,°
